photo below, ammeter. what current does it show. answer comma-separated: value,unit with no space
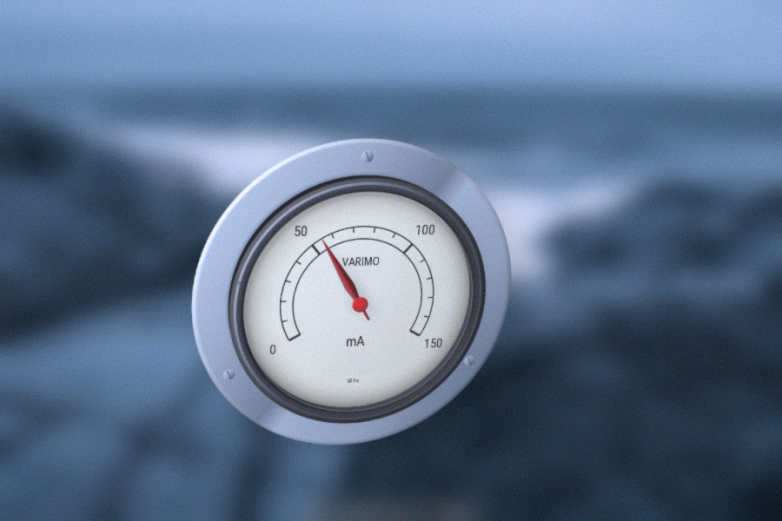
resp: 55,mA
